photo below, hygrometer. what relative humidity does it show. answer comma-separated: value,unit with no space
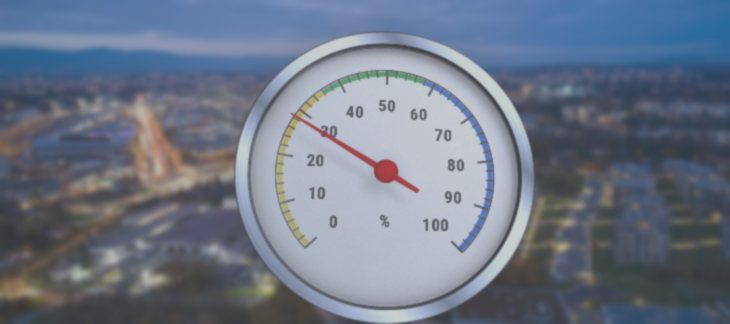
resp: 28,%
